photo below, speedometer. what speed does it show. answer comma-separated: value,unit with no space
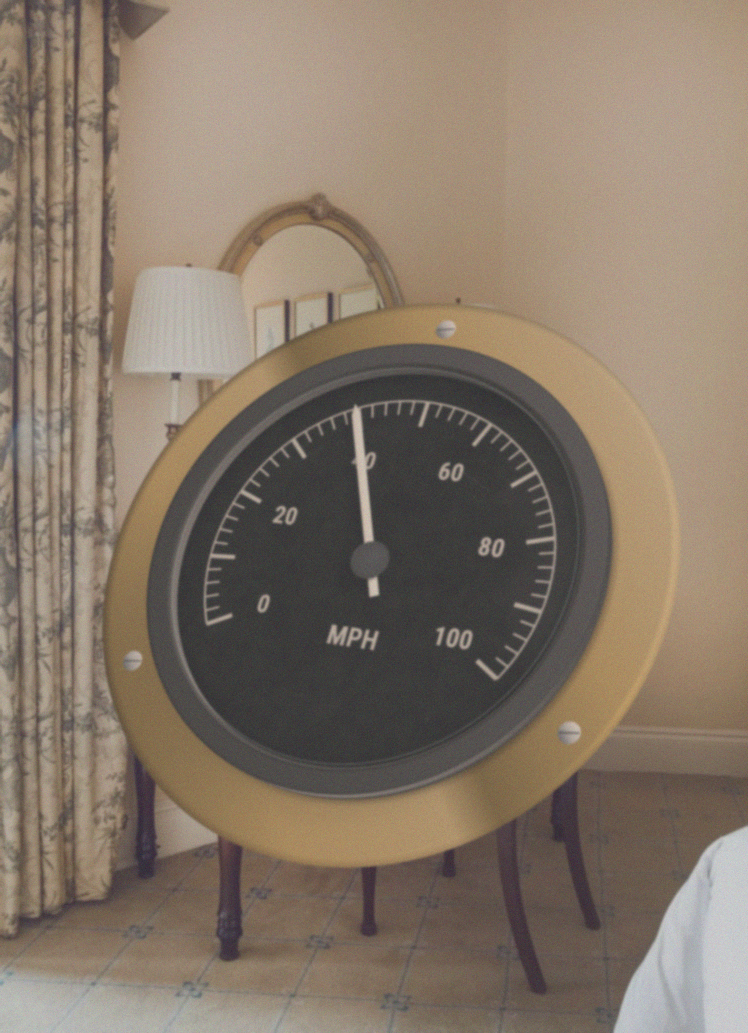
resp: 40,mph
